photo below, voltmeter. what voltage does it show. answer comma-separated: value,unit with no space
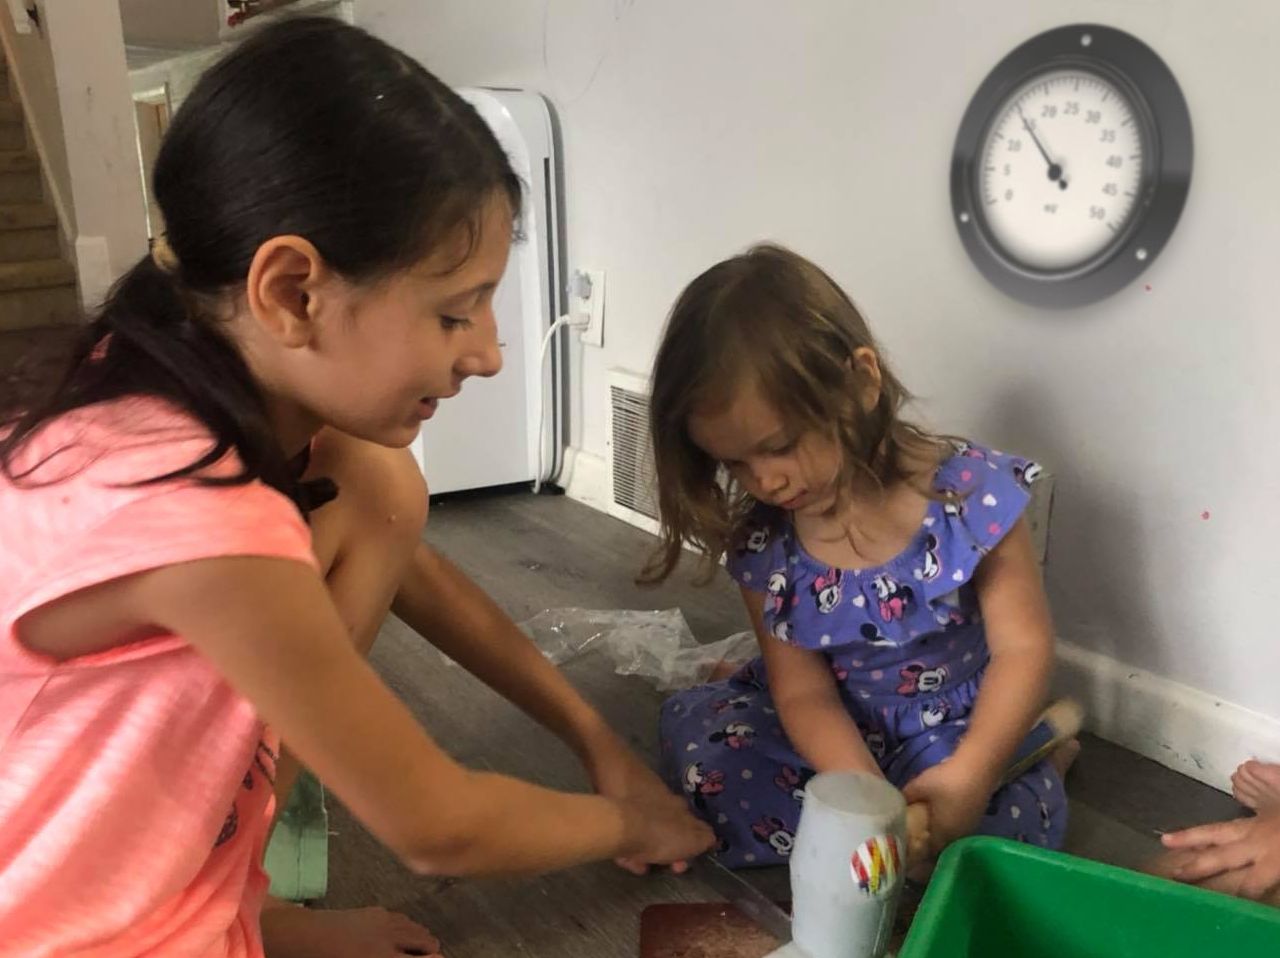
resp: 15,mV
